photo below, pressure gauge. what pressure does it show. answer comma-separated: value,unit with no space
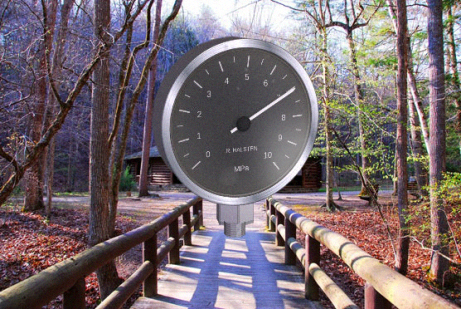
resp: 7,MPa
